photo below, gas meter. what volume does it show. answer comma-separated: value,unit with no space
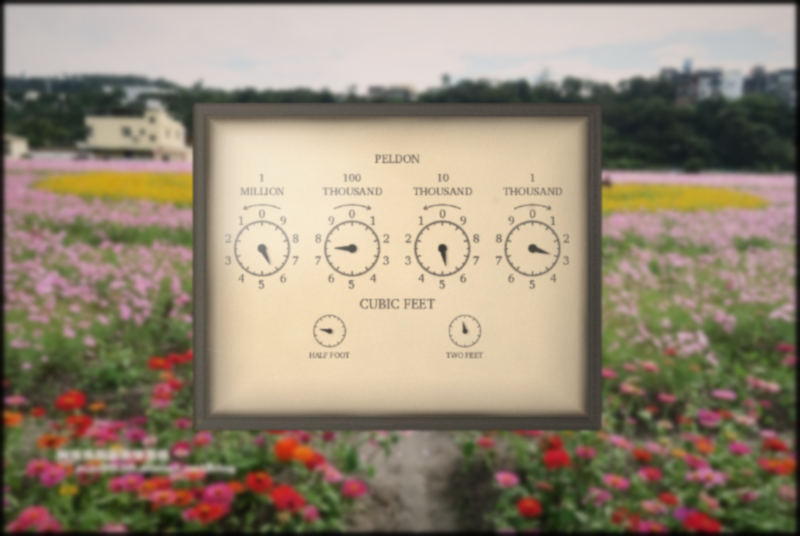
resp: 575300,ft³
